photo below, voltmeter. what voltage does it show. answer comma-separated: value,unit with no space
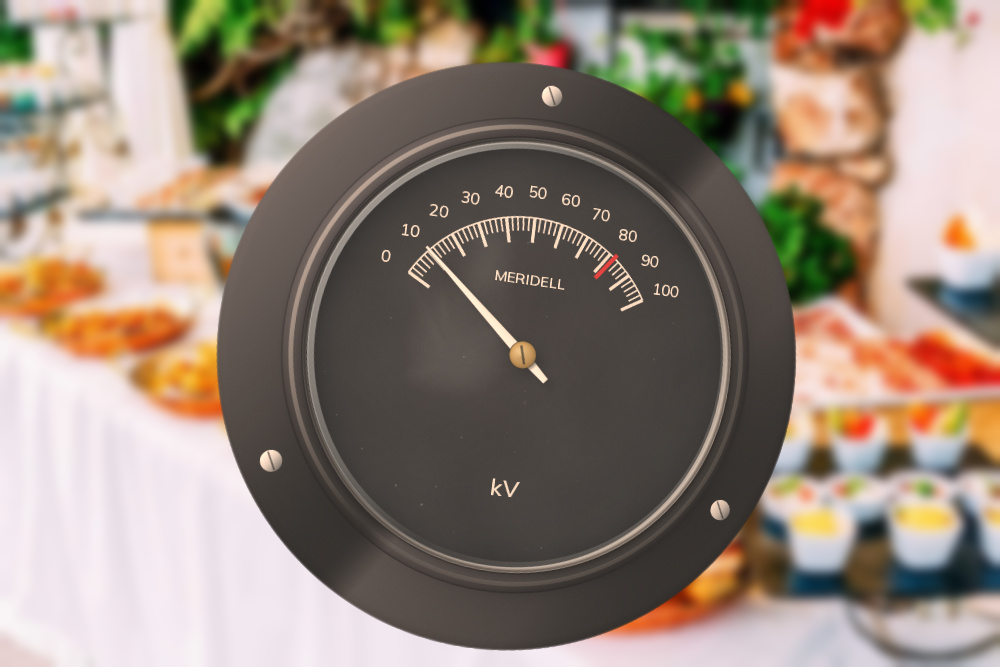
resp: 10,kV
